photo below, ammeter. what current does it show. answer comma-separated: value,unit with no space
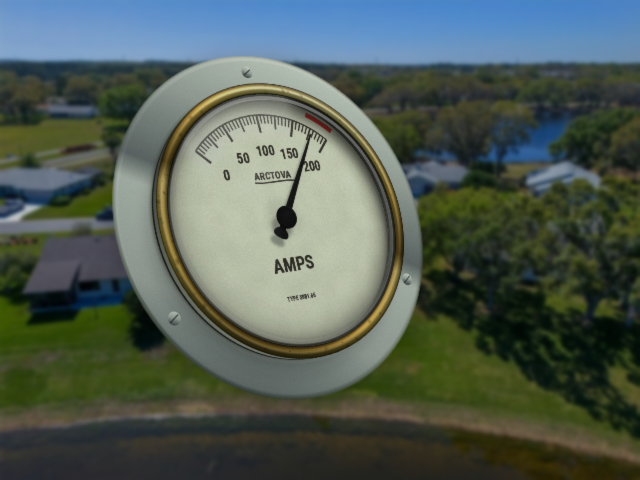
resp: 175,A
